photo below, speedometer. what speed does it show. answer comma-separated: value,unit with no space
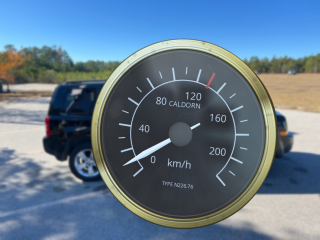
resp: 10,km/h
